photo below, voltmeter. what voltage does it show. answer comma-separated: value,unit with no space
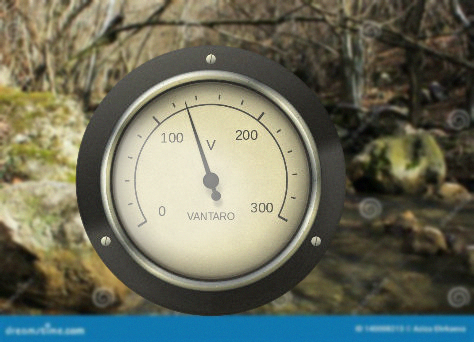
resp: 130,V
